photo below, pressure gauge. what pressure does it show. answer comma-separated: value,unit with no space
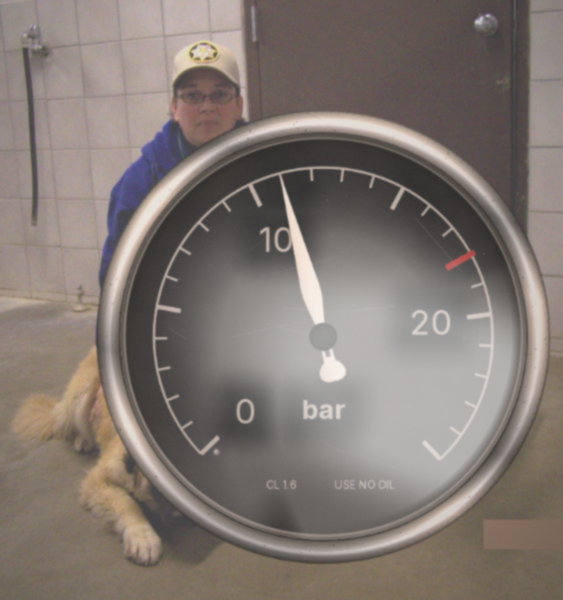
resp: 11,bar
